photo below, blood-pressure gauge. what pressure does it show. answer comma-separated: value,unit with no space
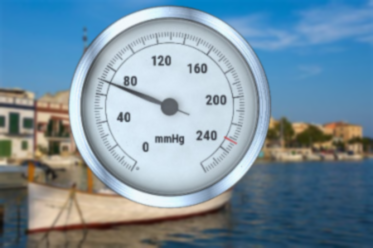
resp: 70,mmHg
